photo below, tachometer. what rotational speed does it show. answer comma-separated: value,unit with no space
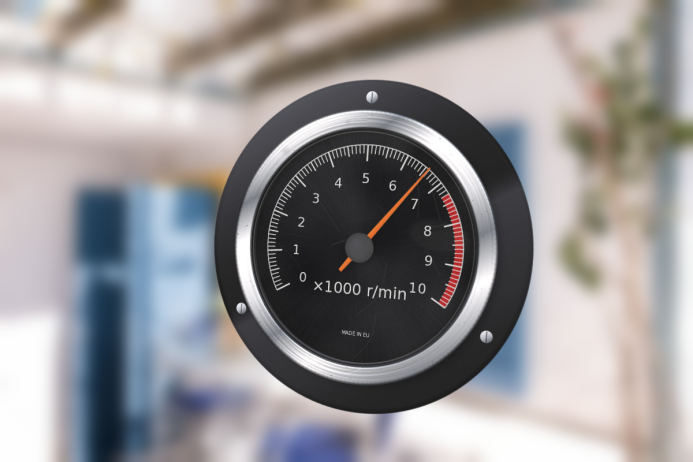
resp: 6600,rpm
